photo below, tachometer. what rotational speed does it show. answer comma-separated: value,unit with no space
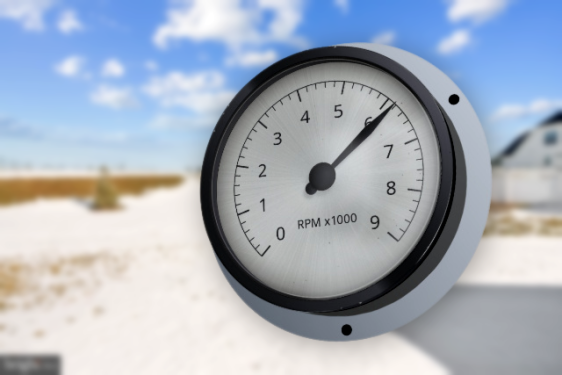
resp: 6200,rpm
